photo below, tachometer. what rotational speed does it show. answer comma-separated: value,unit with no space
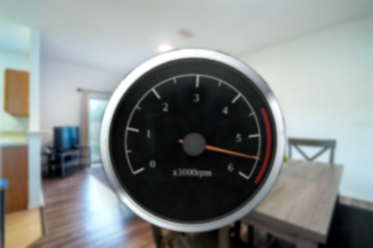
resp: 5500,rpm
